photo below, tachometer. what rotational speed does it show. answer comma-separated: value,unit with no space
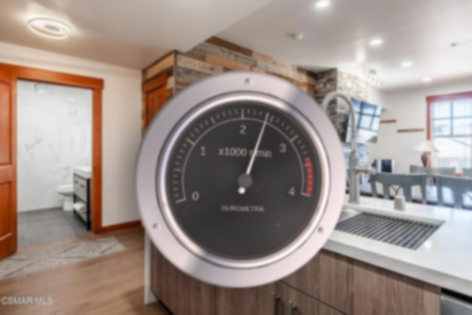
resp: 2400,rpm
